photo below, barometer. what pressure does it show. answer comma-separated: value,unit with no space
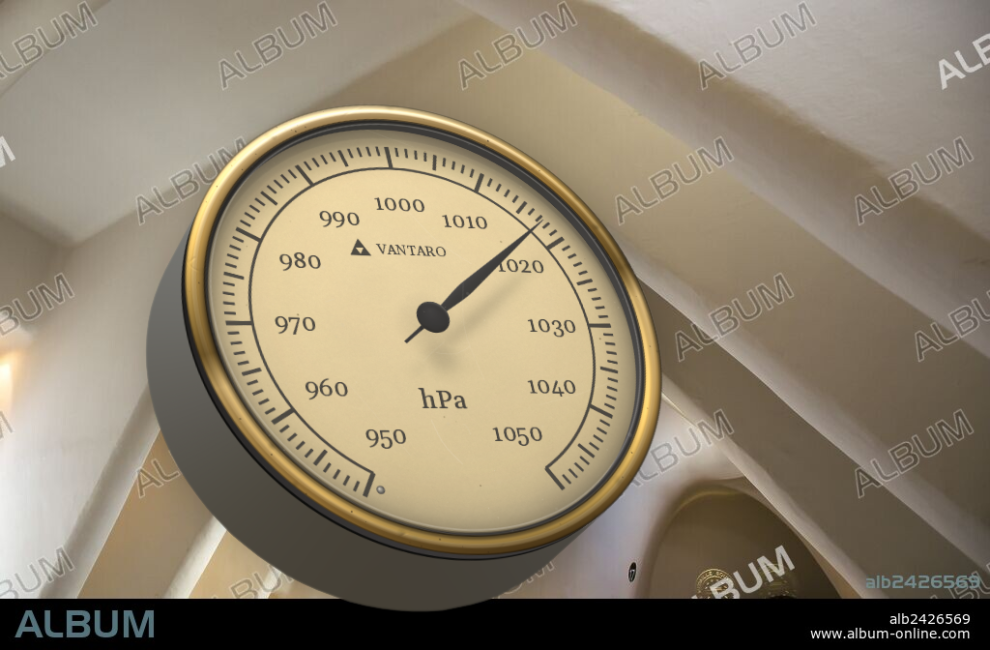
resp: 1017.5,hPa
